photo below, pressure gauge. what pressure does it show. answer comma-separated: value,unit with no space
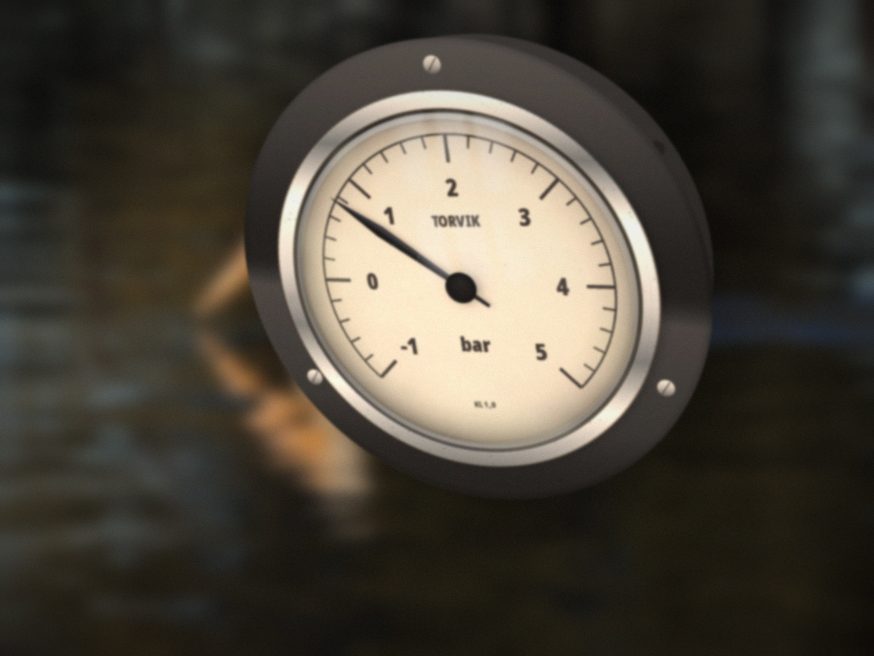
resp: 0.8,bar
